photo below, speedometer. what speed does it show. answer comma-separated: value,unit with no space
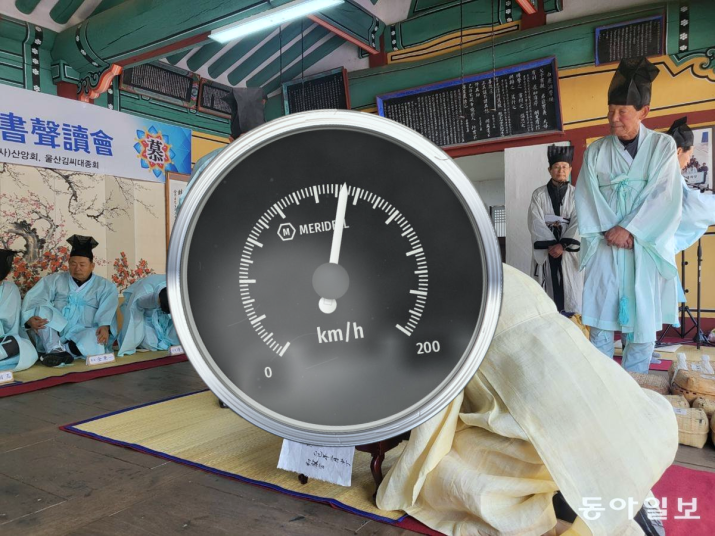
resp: 114,km/h
